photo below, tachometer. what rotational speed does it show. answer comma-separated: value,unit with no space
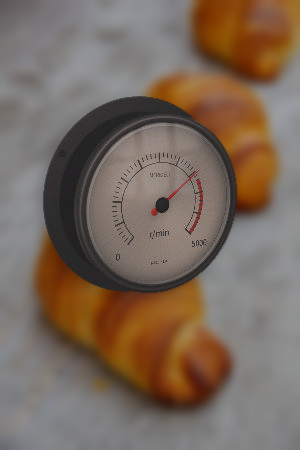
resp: 3500,rpm
